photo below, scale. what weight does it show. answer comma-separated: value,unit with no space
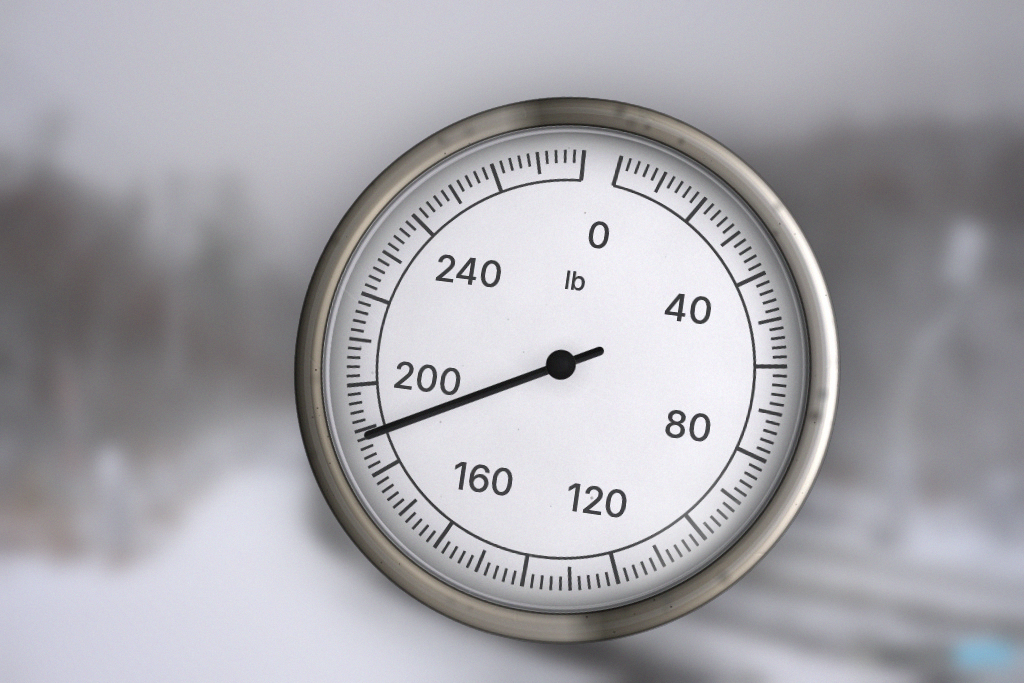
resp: 188,lb
